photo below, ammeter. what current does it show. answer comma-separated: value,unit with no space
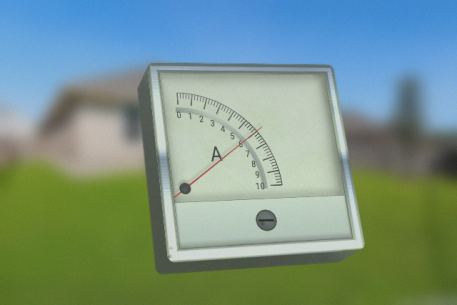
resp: 6,A
